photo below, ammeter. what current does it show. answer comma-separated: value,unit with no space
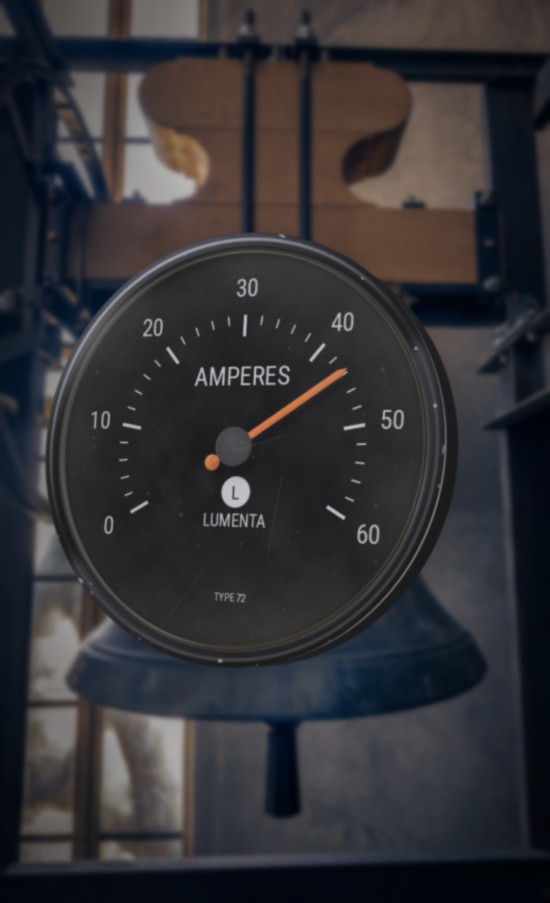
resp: 44,A
